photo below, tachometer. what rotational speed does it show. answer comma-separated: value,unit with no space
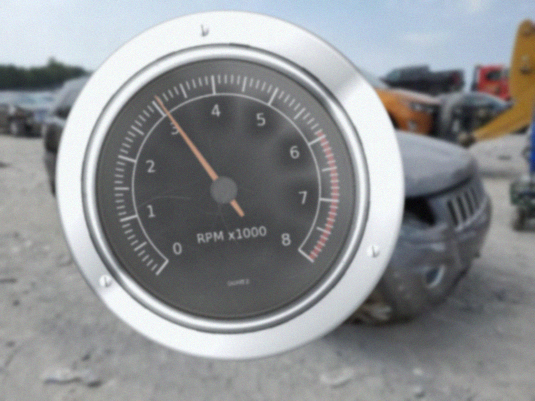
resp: 3100,rpm
